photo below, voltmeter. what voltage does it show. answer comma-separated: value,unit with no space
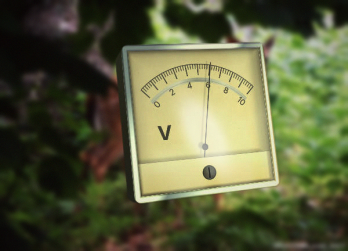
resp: 6,V
